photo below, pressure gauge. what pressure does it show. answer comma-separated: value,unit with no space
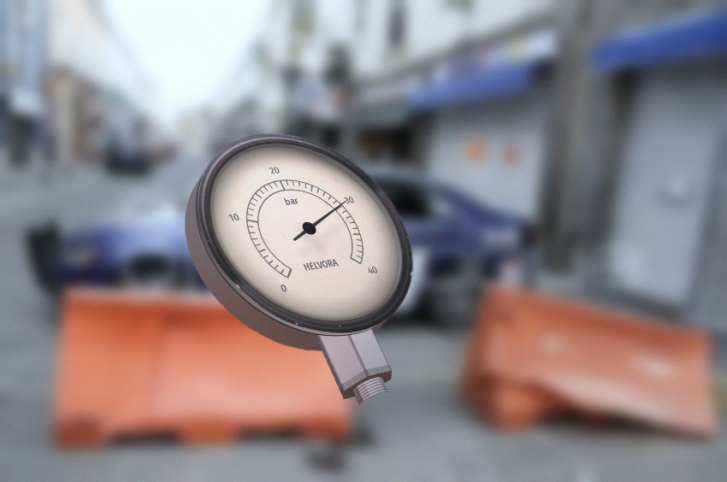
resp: 30,bar
